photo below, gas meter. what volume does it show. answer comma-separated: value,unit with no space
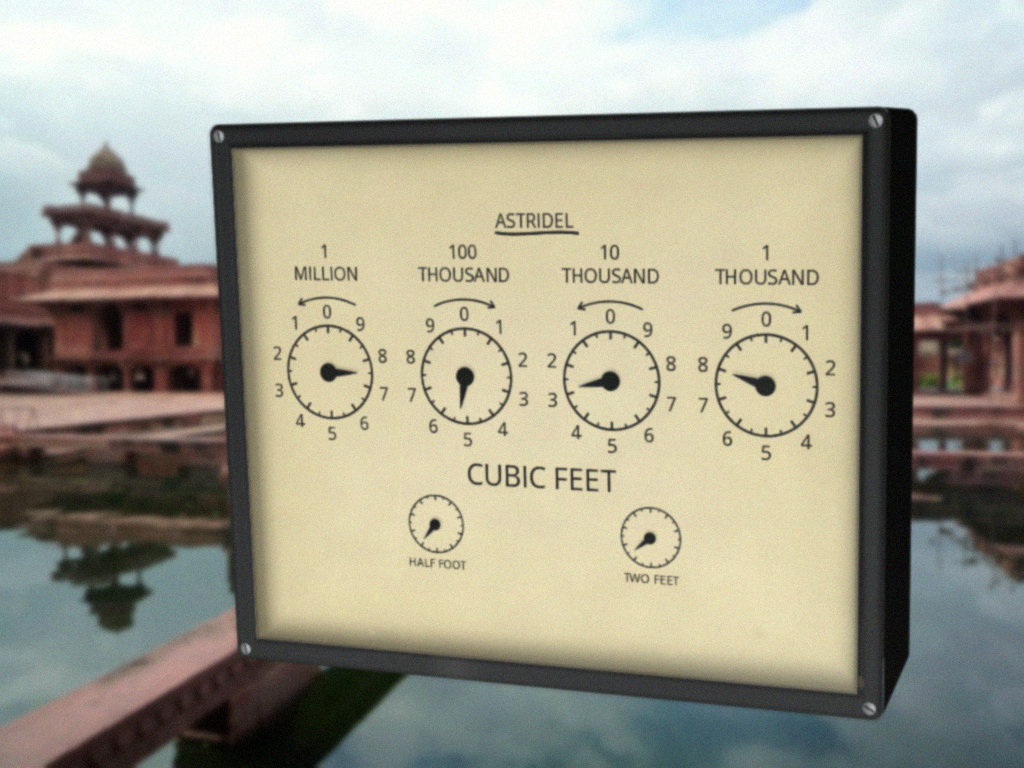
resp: 752800,ft³
